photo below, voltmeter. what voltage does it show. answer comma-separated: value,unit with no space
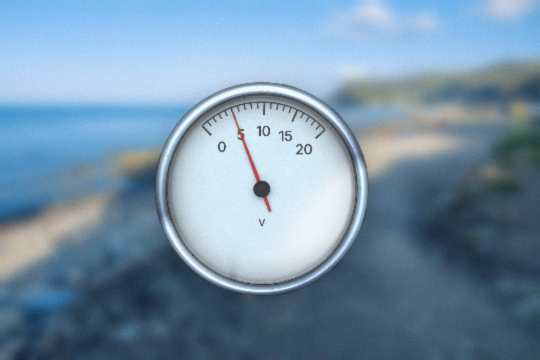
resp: 5,V
